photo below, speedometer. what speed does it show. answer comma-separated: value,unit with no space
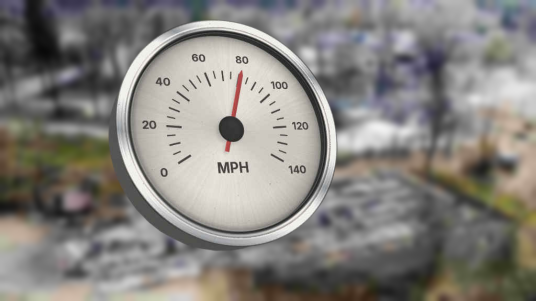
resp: 80,mph
